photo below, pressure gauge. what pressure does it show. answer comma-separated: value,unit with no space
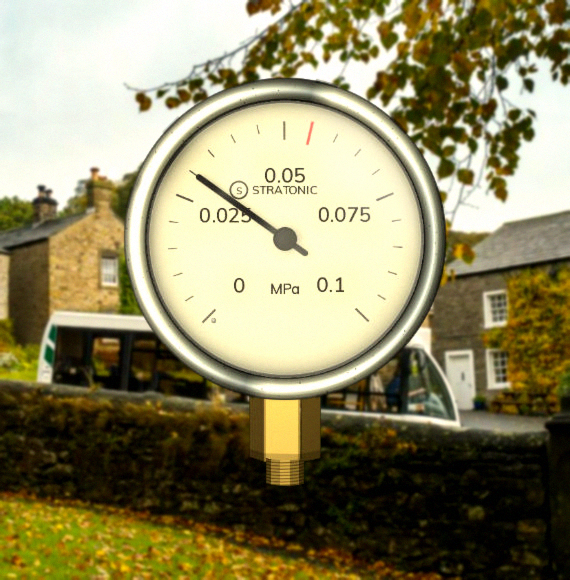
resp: 0.03,MPa
